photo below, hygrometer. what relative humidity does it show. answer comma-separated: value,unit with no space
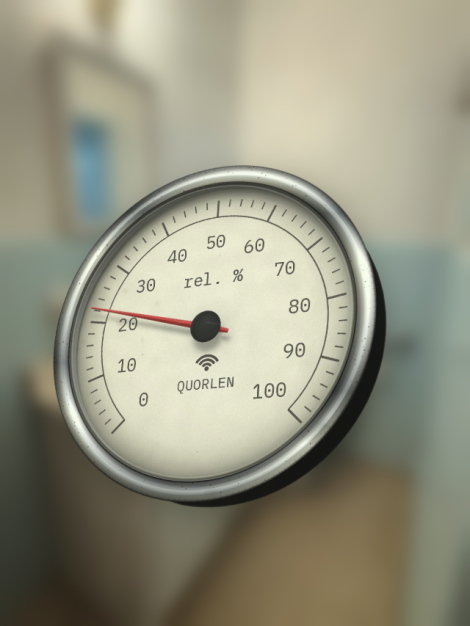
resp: 22,%
